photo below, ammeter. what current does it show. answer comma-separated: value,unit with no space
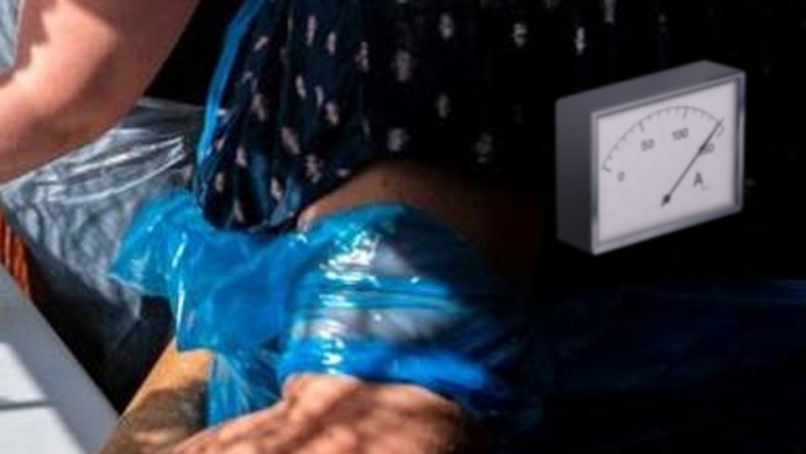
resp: 140,A
